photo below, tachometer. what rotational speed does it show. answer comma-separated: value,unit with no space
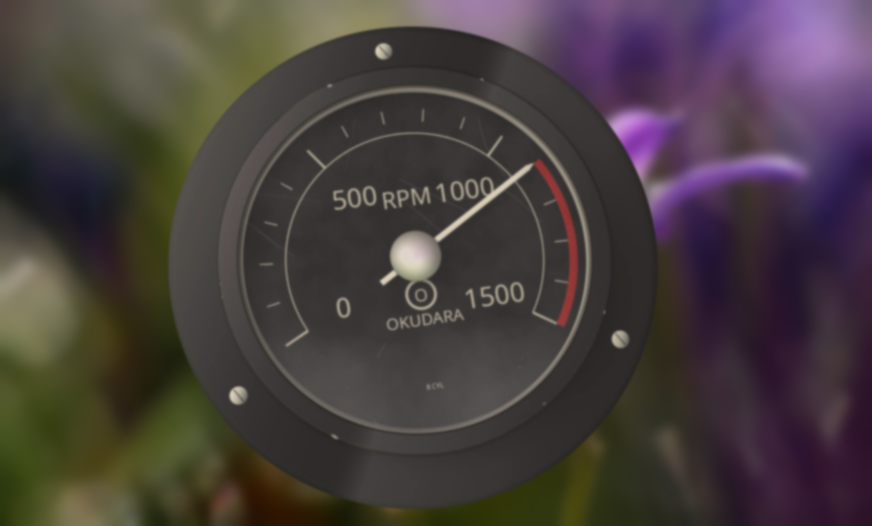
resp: 1100,rpm
